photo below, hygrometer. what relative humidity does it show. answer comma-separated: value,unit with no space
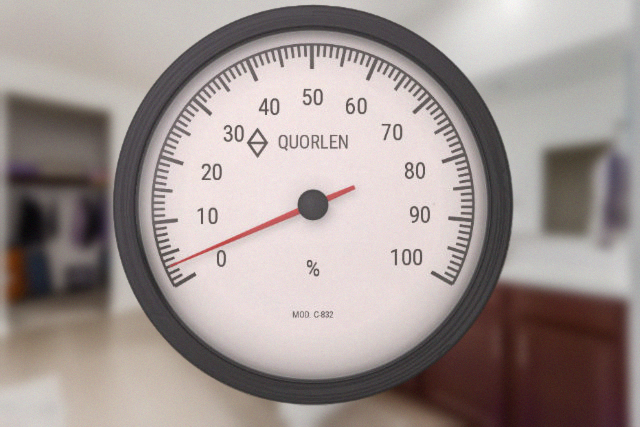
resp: 3,%
